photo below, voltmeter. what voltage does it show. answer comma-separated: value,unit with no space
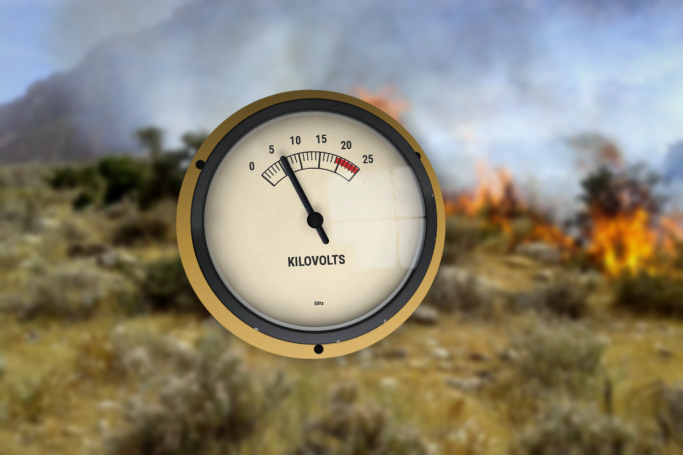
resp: 6,kV
